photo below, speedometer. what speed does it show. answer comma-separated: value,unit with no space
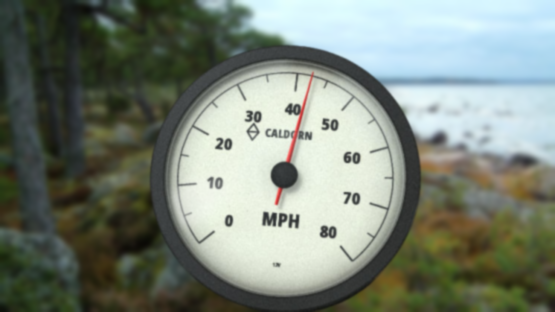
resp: 42.5,mph
